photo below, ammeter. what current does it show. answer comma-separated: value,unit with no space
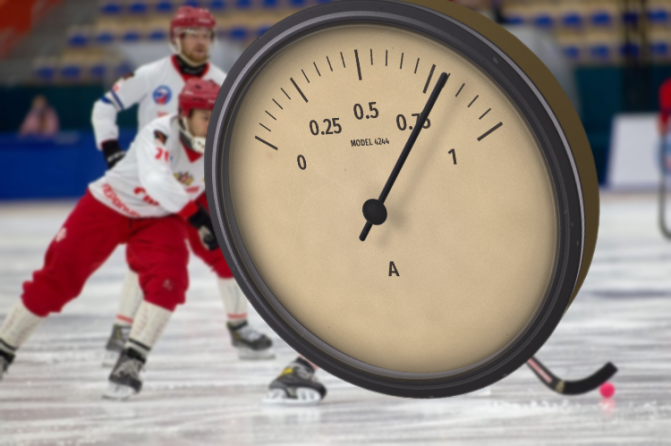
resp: 0.8,A
